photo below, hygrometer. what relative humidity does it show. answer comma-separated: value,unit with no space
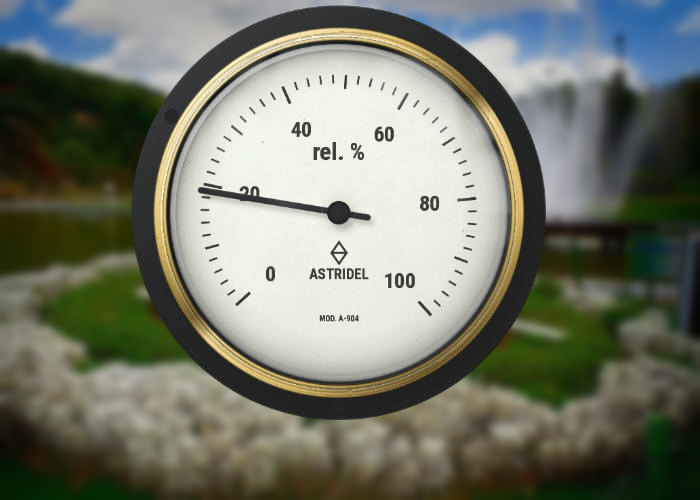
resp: 19,%
